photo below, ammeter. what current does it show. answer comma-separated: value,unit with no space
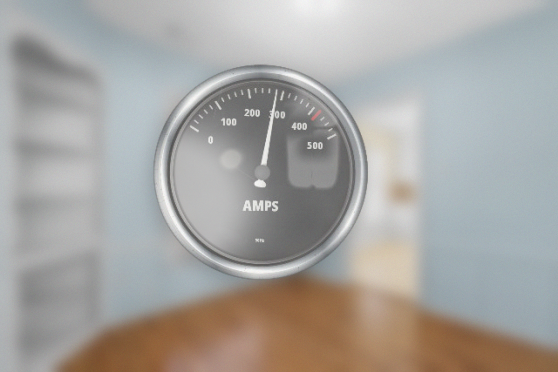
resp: 280,A
